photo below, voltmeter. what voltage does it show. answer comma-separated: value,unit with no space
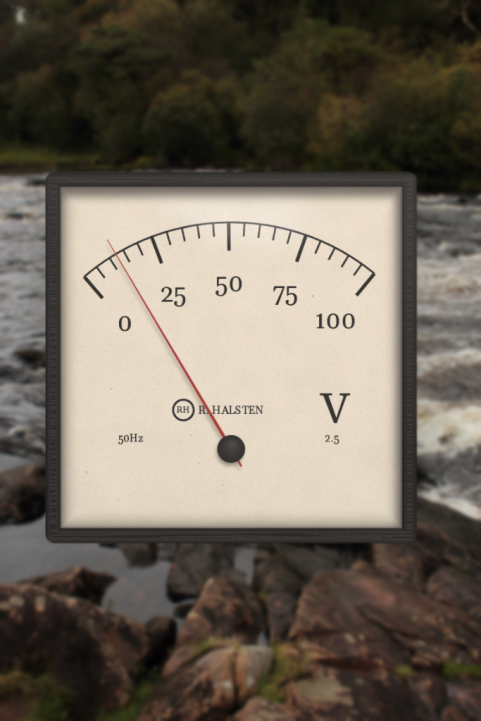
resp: 12.5,V
